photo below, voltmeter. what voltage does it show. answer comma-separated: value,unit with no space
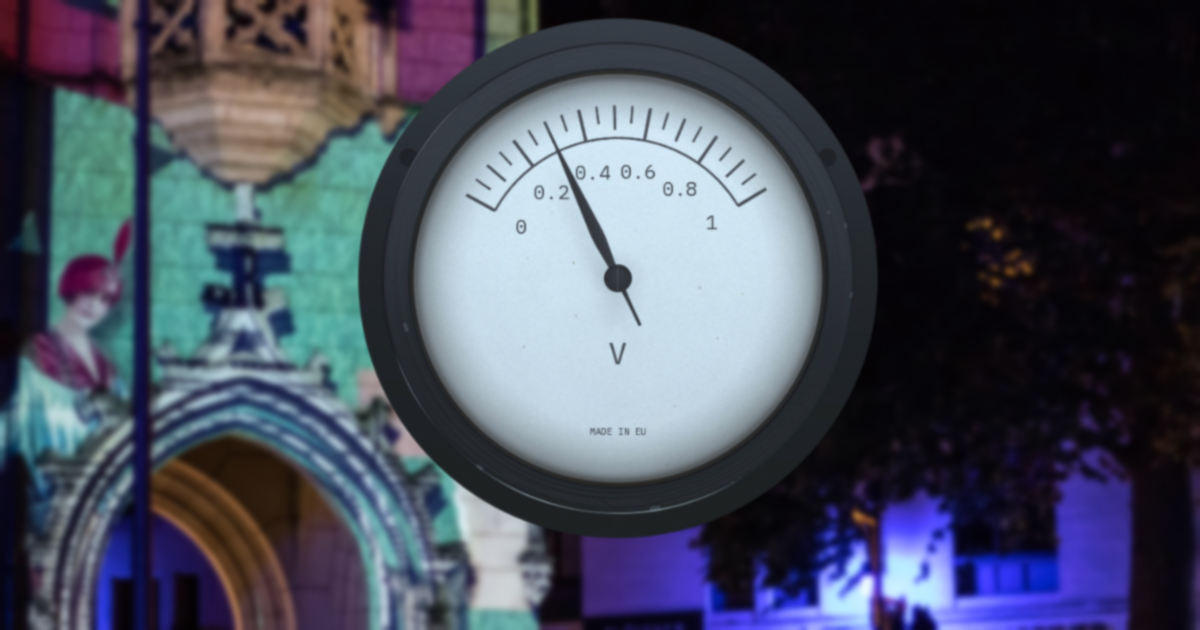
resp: 0.3,V
